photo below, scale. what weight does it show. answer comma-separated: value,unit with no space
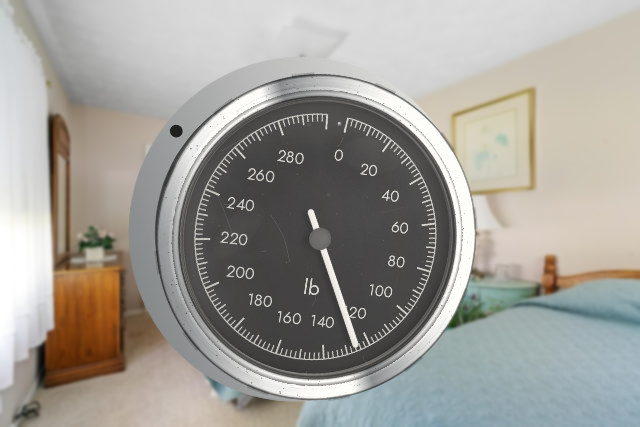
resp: 126,lb
